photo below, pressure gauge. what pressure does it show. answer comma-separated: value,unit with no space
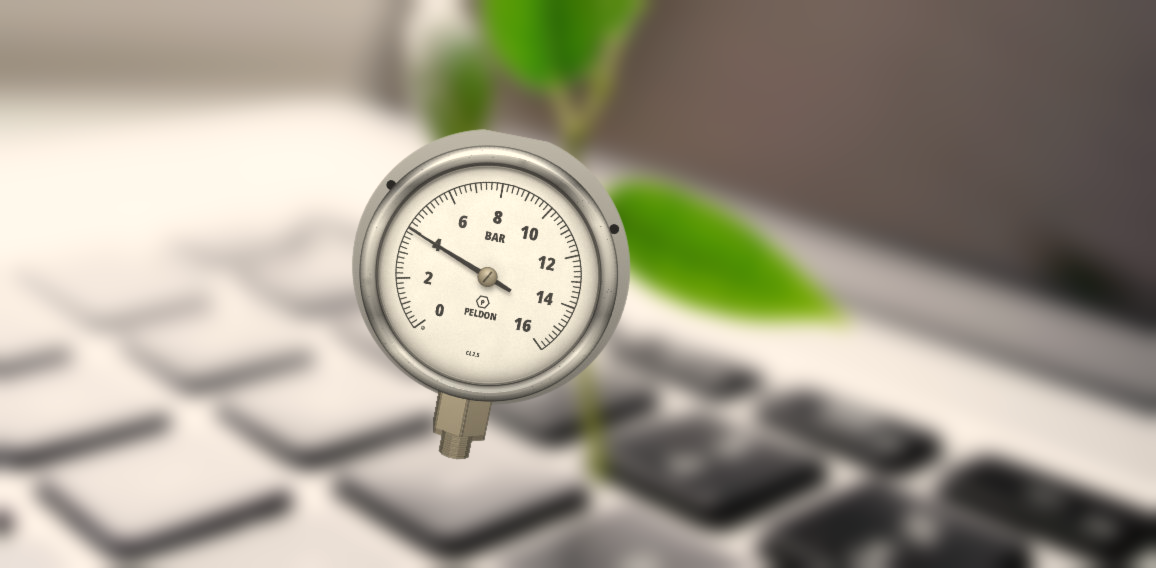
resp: 4,bar
